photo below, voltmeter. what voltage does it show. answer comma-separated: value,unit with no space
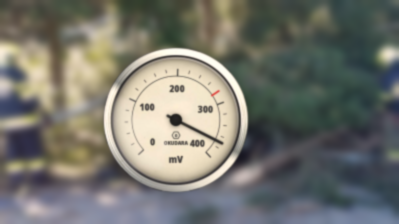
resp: 370,mV
